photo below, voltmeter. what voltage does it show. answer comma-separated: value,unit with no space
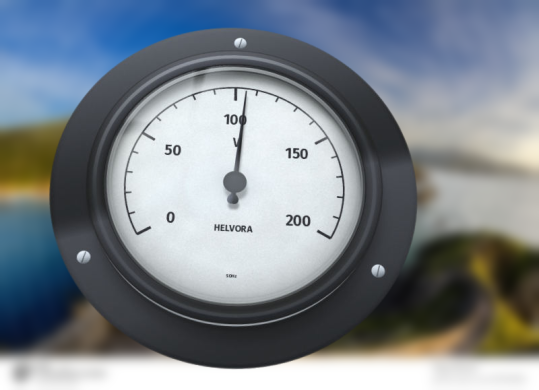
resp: 105,V
